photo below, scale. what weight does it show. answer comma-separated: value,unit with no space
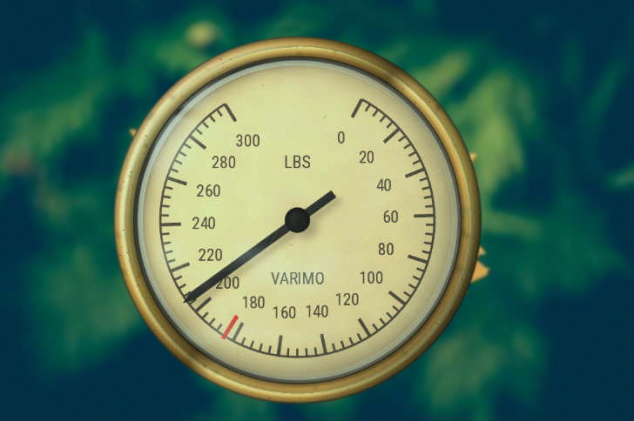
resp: 206,lb
